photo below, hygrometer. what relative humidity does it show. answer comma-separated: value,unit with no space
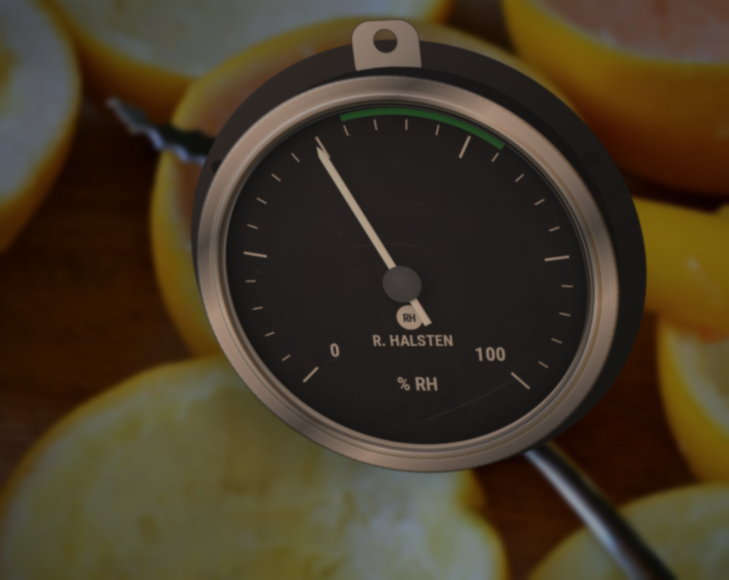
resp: 40,%
